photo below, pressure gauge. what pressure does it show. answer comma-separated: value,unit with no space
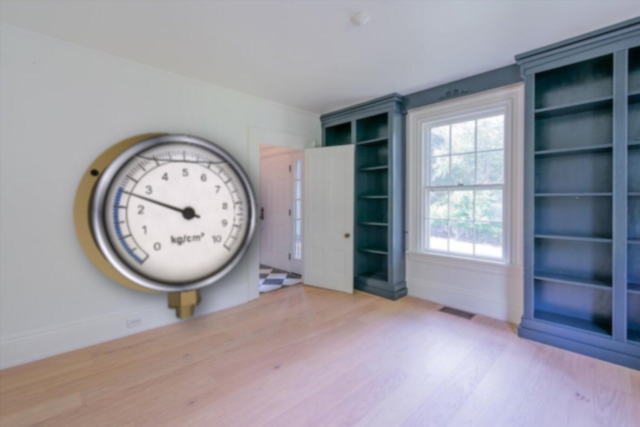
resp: 2.5,kg/cm²
